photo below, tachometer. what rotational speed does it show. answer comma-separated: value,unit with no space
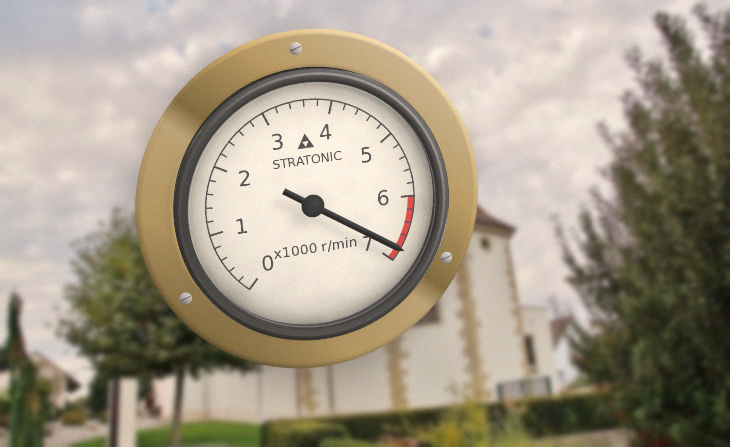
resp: 6800,rpm
